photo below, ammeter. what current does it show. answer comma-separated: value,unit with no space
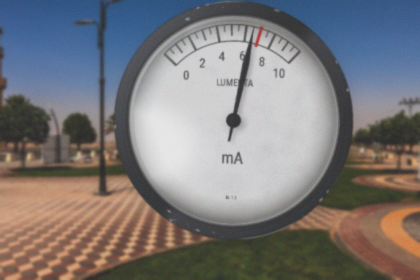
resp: 6.5,mA
